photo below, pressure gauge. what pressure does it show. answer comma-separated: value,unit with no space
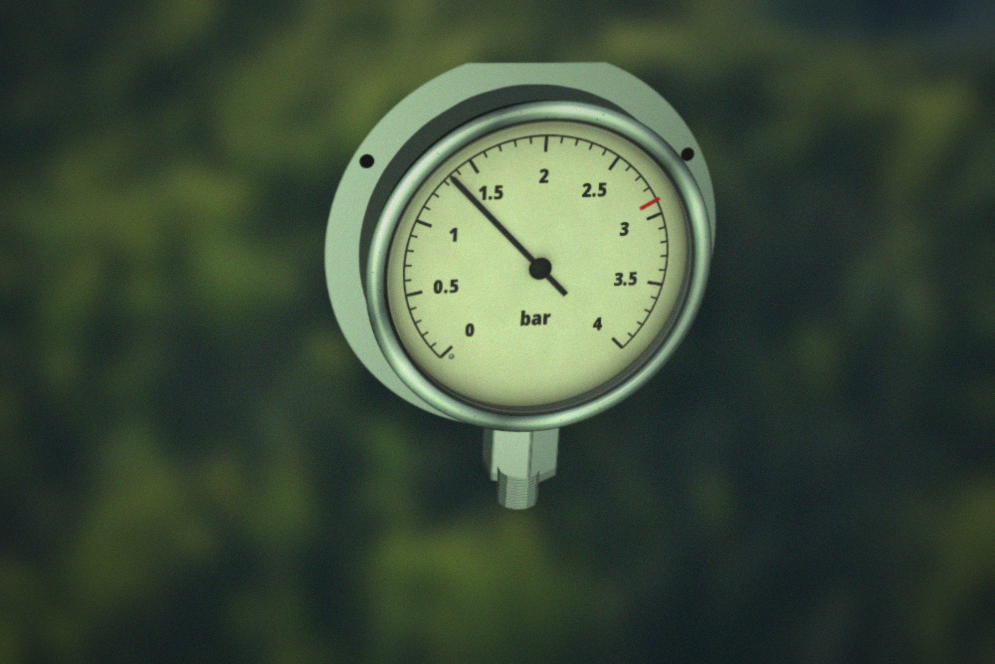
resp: 1.35,bar
